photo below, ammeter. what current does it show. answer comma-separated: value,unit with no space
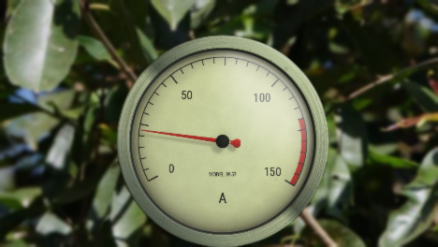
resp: 22.5,A
